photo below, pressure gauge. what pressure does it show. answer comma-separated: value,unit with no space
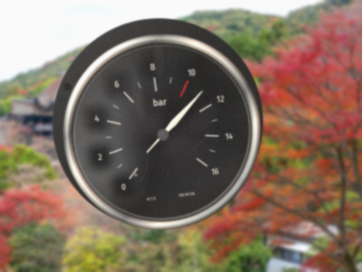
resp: 11,bar
